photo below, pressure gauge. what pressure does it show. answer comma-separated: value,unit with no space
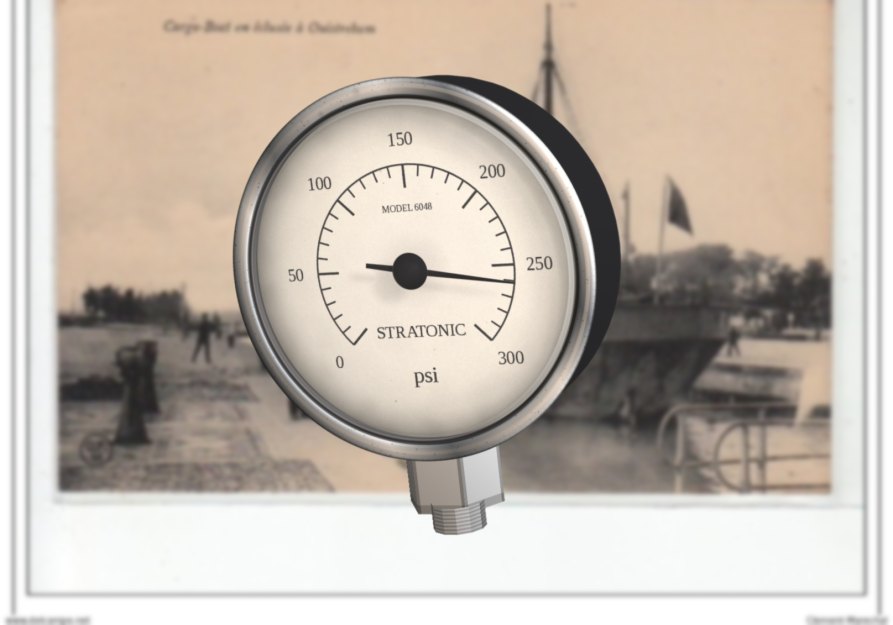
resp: 260,psi
